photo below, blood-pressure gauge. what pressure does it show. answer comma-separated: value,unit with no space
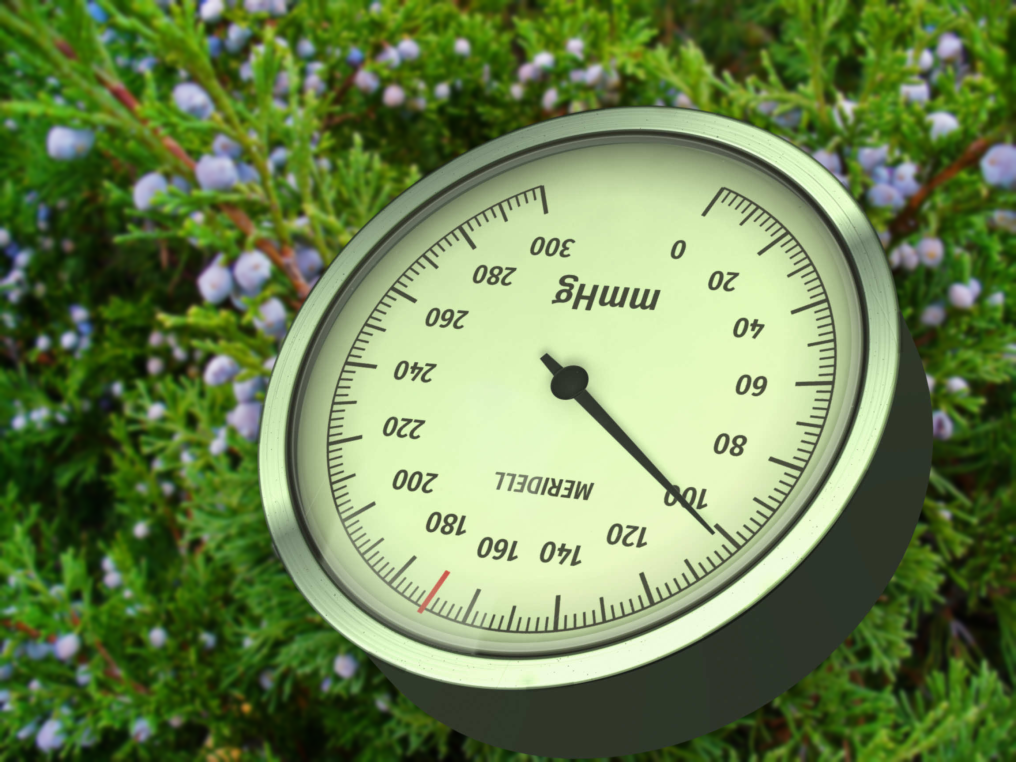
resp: 102,mmHg
